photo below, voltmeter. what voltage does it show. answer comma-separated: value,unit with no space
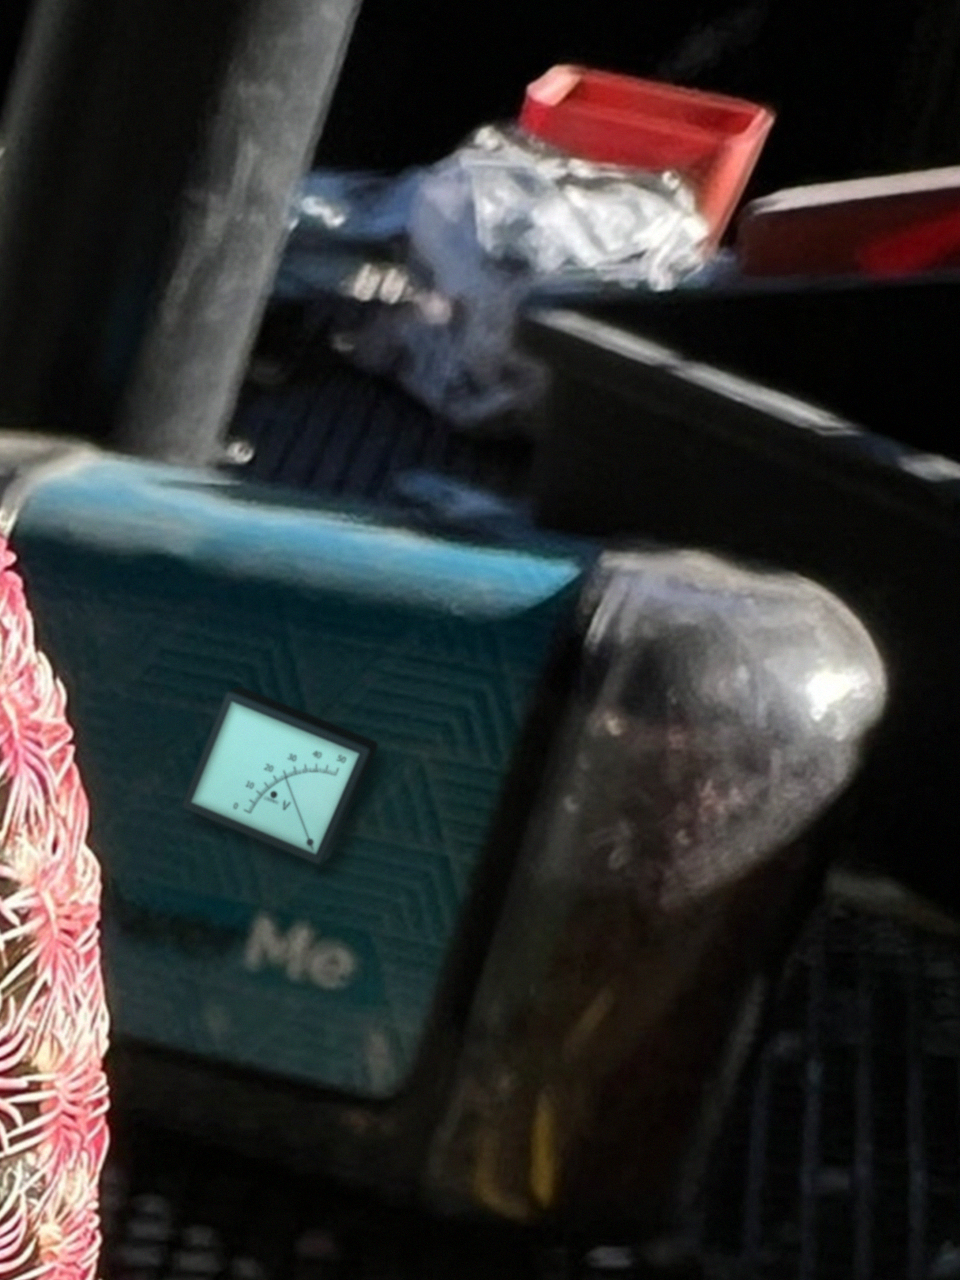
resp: 25,V
